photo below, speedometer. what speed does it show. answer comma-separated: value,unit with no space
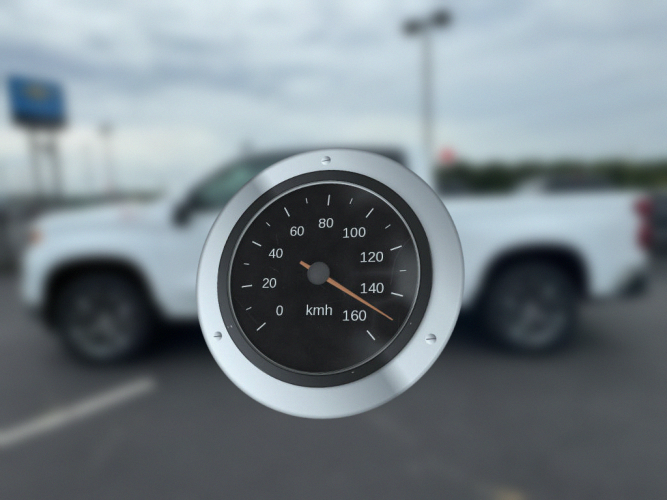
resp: 150,km/h
